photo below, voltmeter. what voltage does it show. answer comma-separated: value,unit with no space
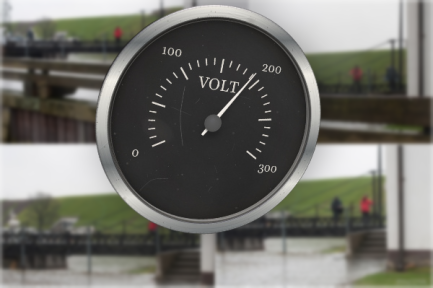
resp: 190,V
